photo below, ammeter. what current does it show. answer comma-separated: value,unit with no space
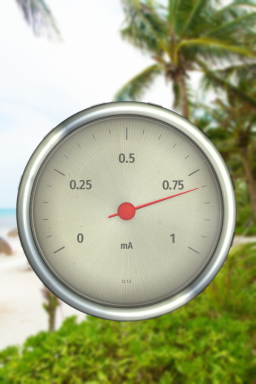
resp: 0.8,mA
